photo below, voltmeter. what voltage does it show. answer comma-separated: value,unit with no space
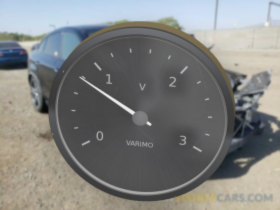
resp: 0.8,V
